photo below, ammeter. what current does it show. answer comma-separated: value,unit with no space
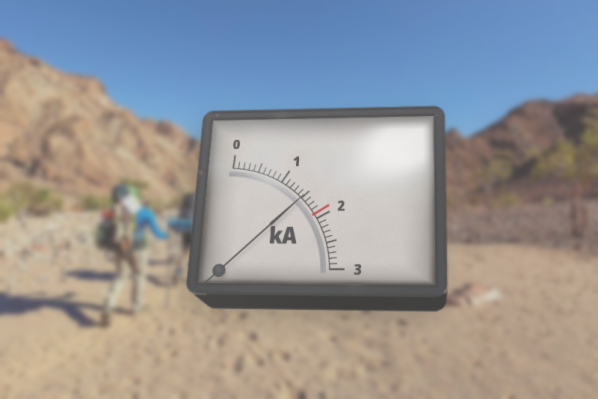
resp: 1.5,kA
